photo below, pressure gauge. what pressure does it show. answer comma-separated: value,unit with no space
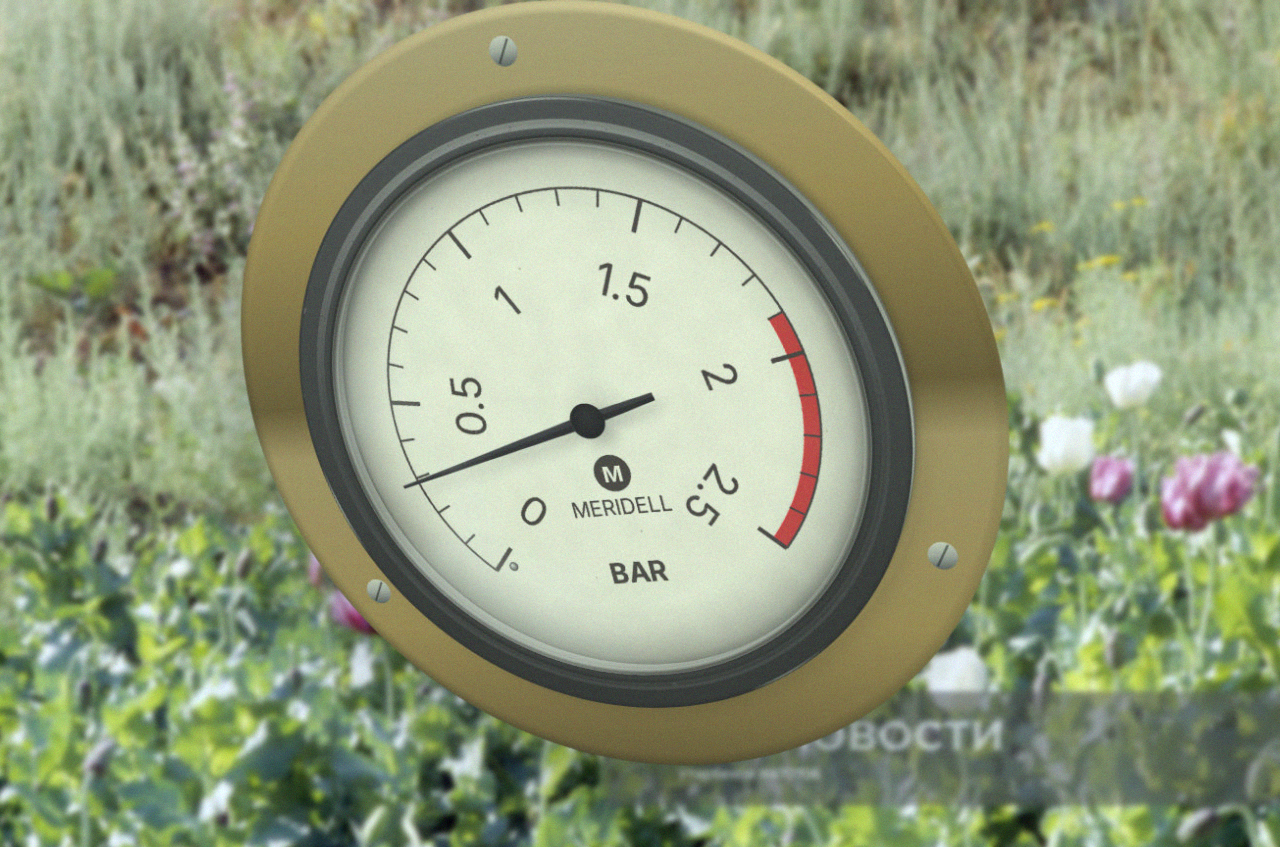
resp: 0.3,bar
